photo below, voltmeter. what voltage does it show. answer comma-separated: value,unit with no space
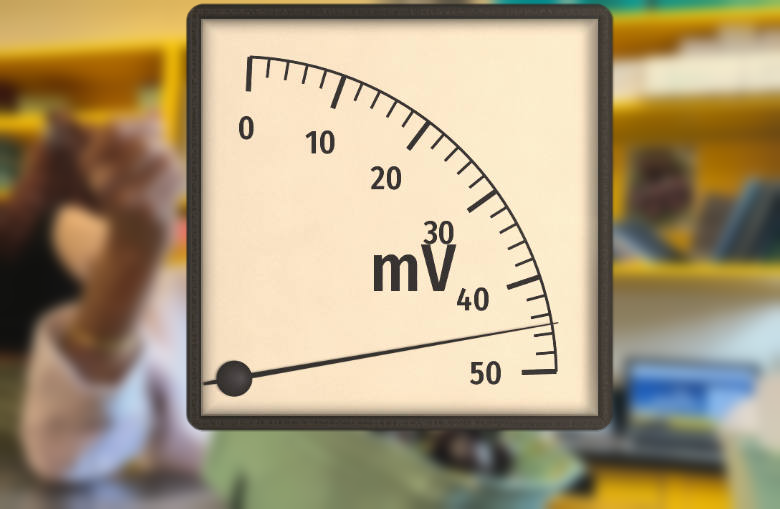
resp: 45,mV
